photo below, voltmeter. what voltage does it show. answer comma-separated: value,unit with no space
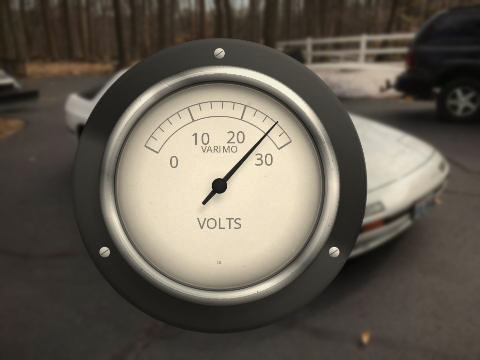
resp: 26,V
